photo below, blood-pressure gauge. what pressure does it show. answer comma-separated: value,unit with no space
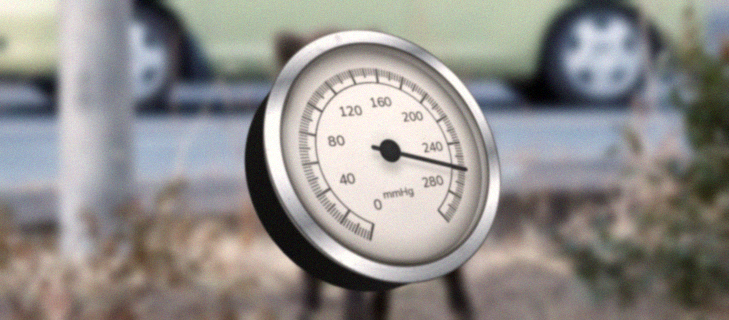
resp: 260,mmHg
